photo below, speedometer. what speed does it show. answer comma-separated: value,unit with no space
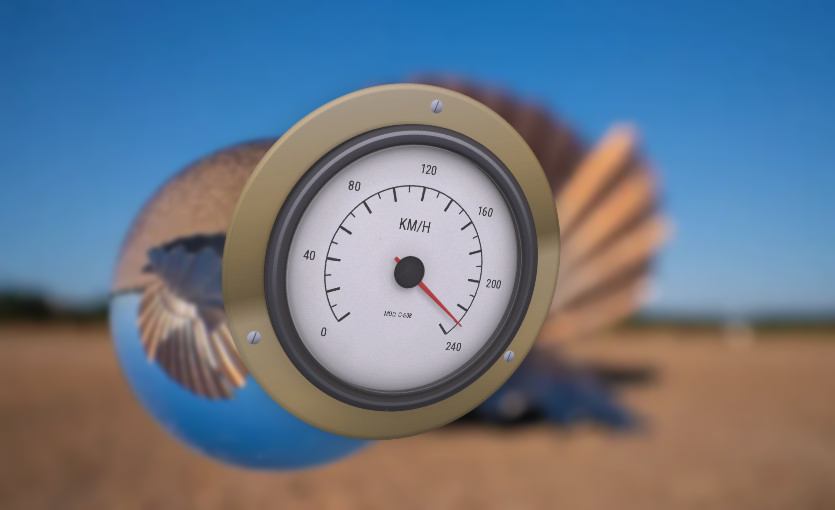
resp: 230,km/h
